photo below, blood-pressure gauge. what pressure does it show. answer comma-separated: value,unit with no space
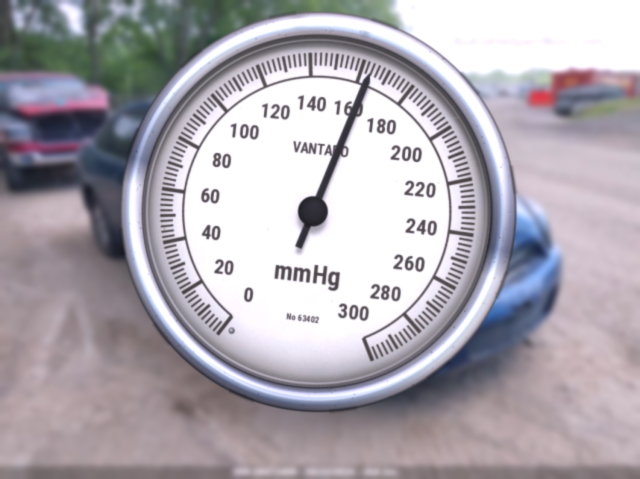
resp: 164,mmHg
